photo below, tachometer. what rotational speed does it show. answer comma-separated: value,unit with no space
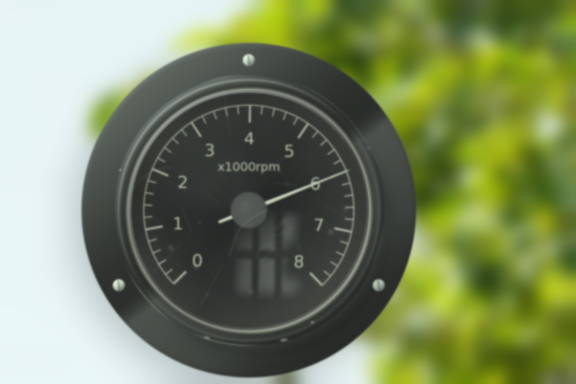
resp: 6000,rpm
